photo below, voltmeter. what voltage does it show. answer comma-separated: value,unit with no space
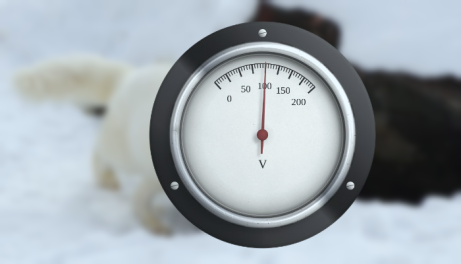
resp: 100,V
